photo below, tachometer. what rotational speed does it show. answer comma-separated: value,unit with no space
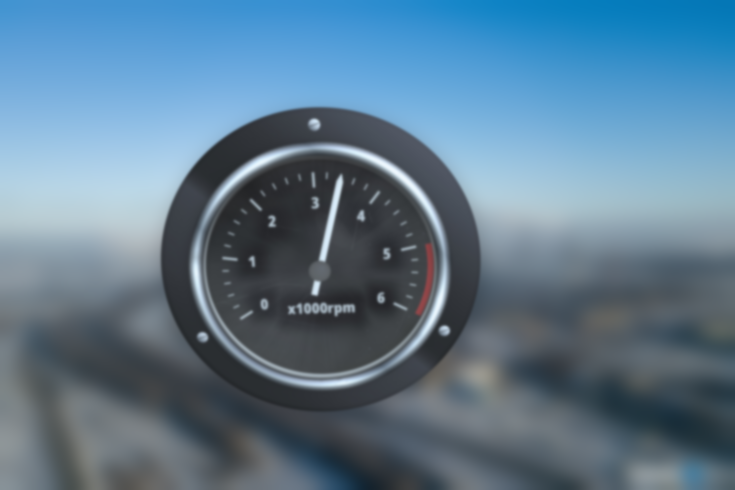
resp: 3400,rpm
